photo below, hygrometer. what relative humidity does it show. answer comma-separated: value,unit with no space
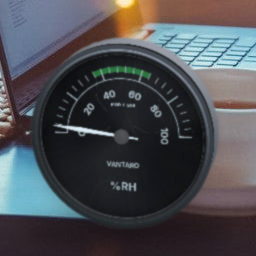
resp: 4,%
